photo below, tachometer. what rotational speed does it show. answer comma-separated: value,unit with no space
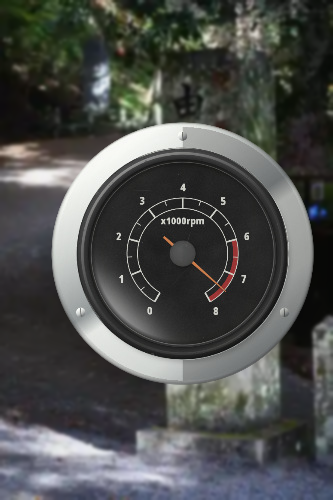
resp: 7500,rpm
